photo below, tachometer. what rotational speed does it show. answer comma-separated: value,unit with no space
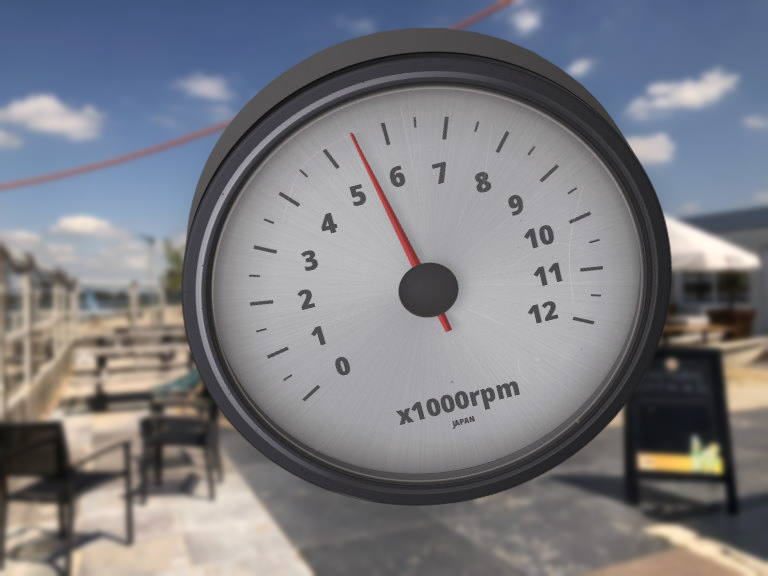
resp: 5500,rpm
